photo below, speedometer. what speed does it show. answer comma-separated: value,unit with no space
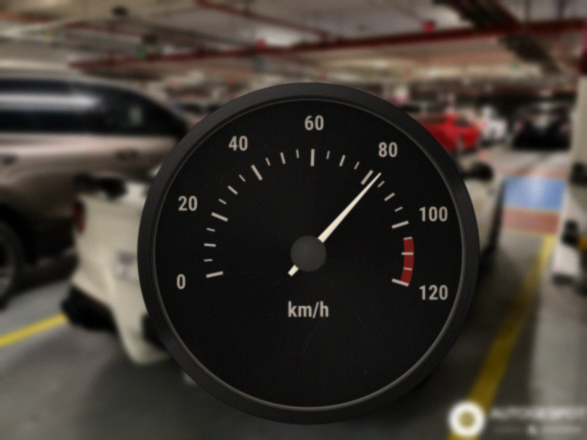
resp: 82.5,km/h
